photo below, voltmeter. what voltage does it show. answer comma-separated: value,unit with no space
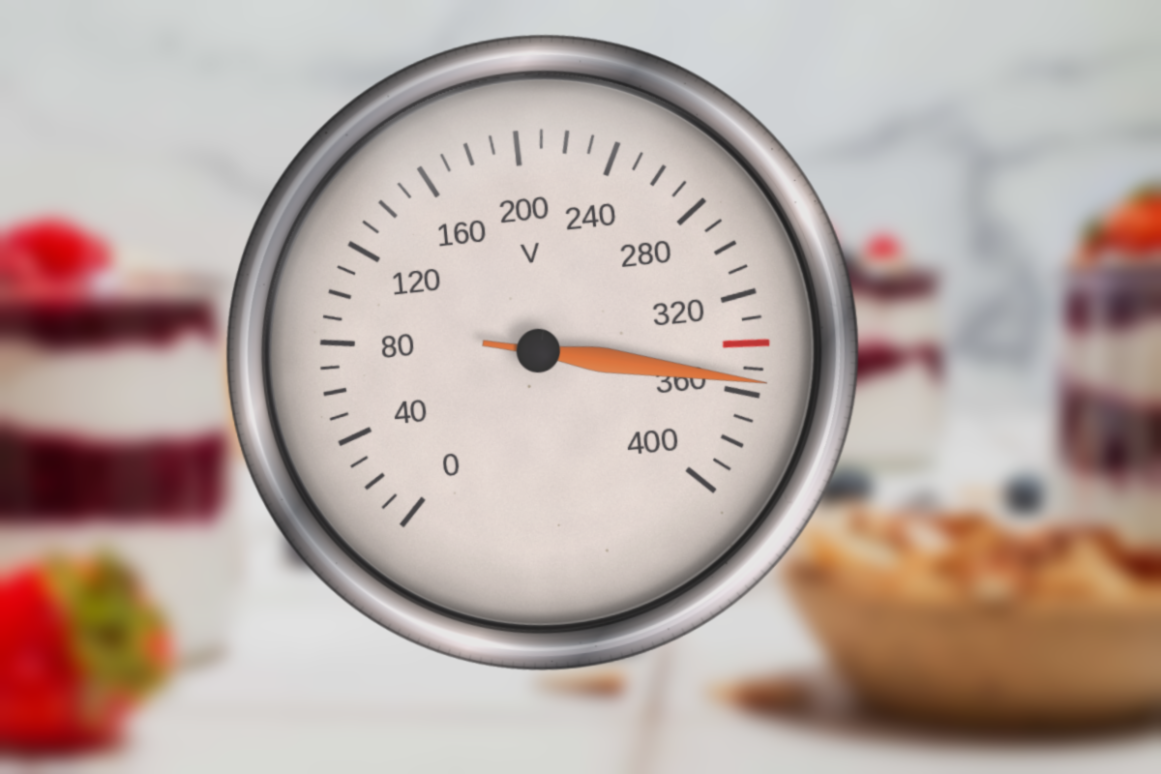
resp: 355,V
